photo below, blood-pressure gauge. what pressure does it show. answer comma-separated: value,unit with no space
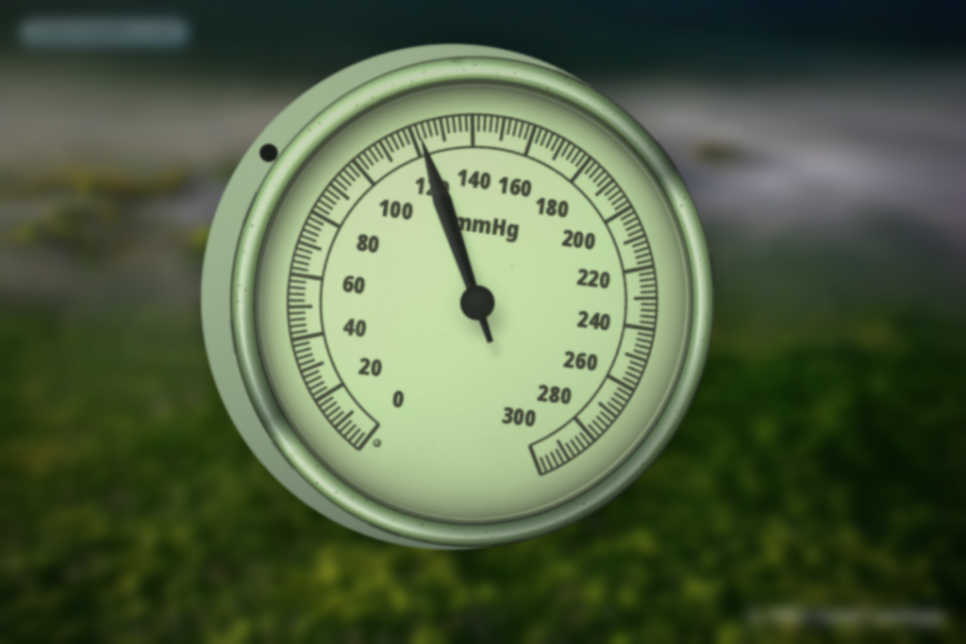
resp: 122,mmHg
